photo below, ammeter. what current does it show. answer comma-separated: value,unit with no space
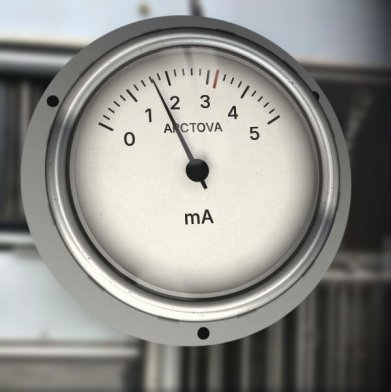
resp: 1.6,mA
